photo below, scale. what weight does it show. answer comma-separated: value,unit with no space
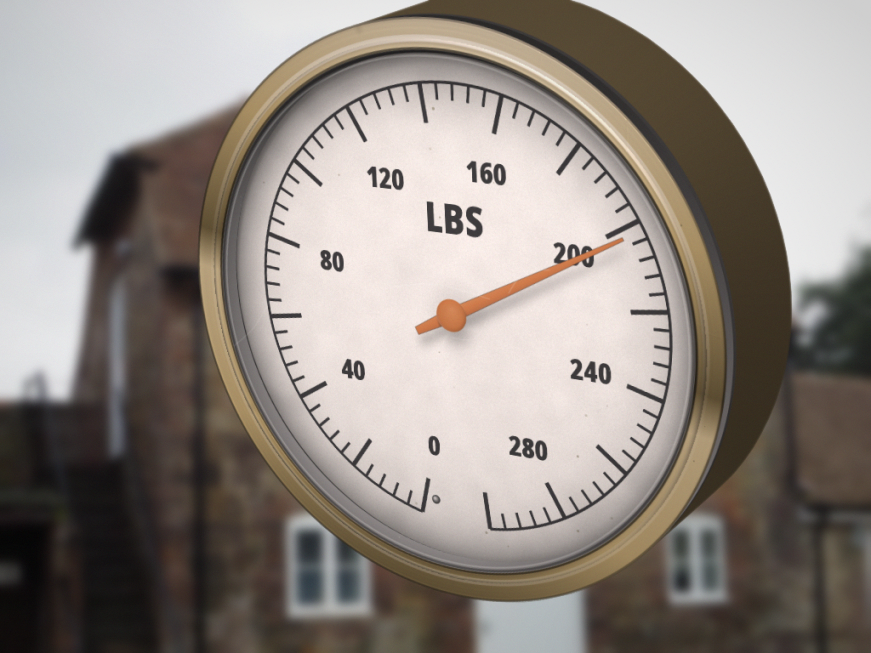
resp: 202,lb
